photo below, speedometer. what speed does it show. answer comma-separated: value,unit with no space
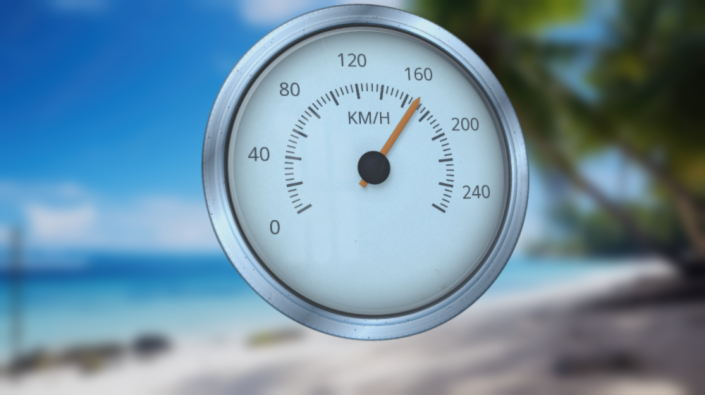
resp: 168,km/h
